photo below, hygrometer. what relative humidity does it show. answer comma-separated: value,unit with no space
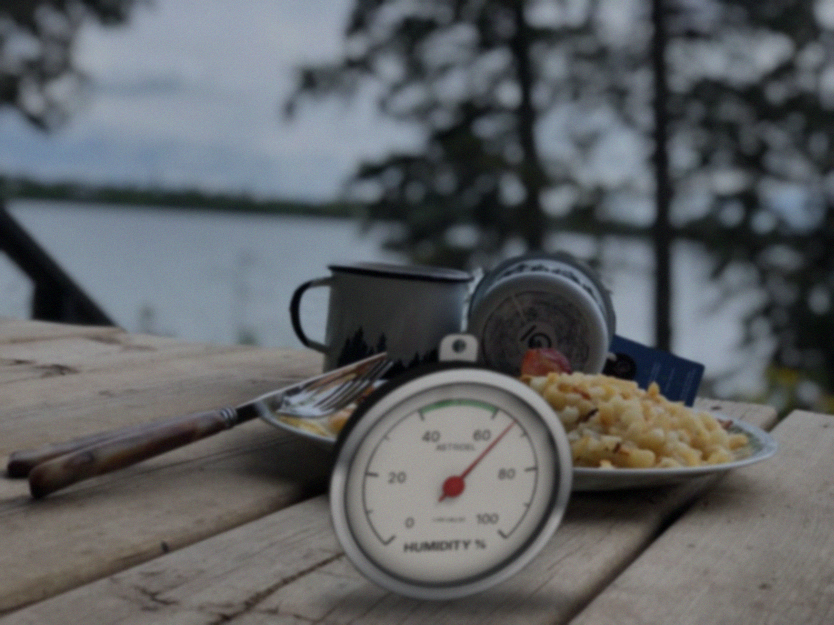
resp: 65,%
